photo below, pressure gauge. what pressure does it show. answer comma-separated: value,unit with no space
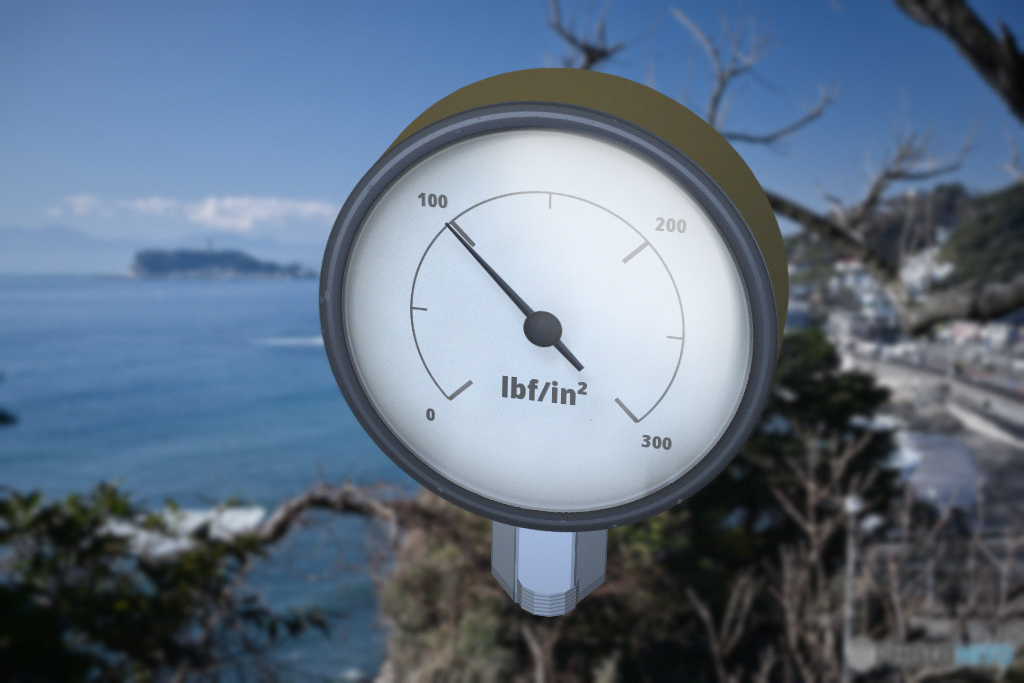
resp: 100,psi
